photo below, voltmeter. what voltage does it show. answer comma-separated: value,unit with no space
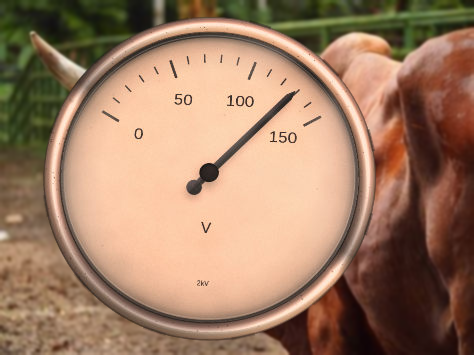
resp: 130,V
